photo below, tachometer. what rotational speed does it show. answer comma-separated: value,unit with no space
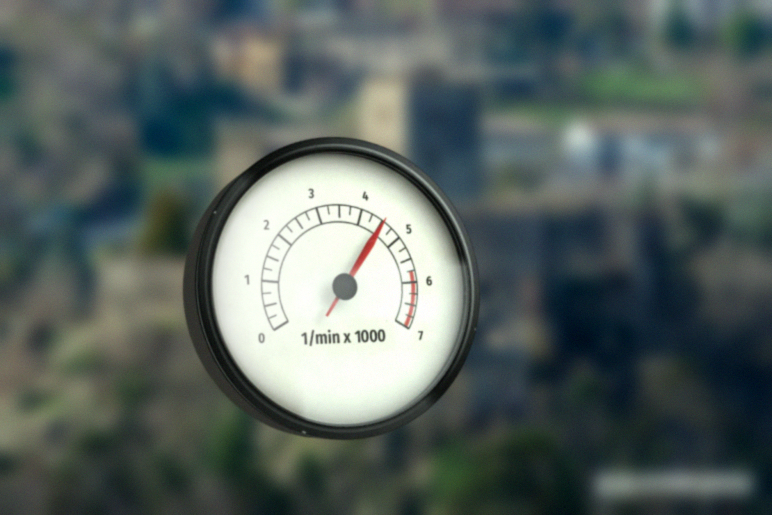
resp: 4500,rpm
